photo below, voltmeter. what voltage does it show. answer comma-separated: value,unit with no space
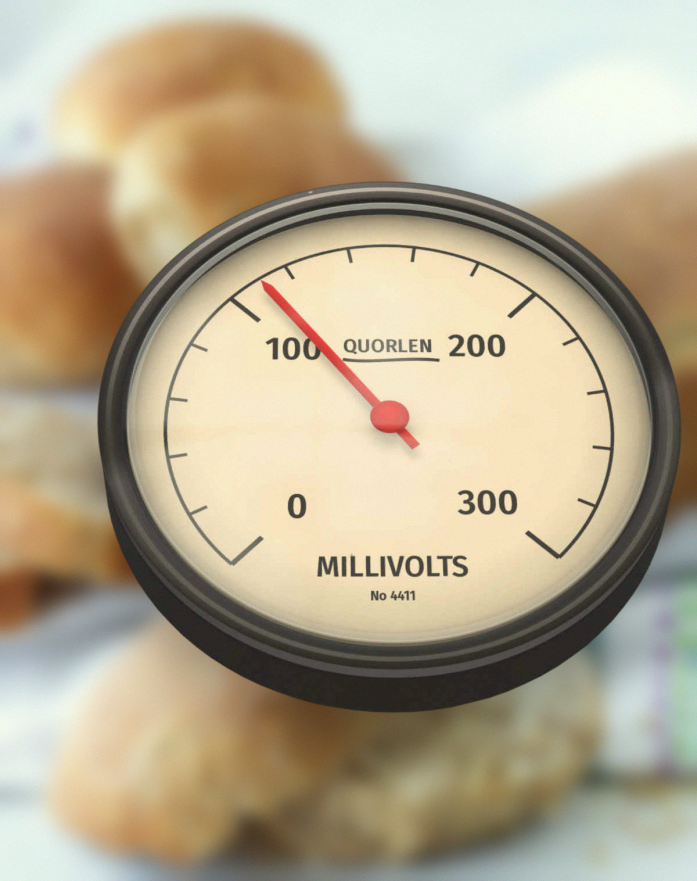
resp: 110,mV
